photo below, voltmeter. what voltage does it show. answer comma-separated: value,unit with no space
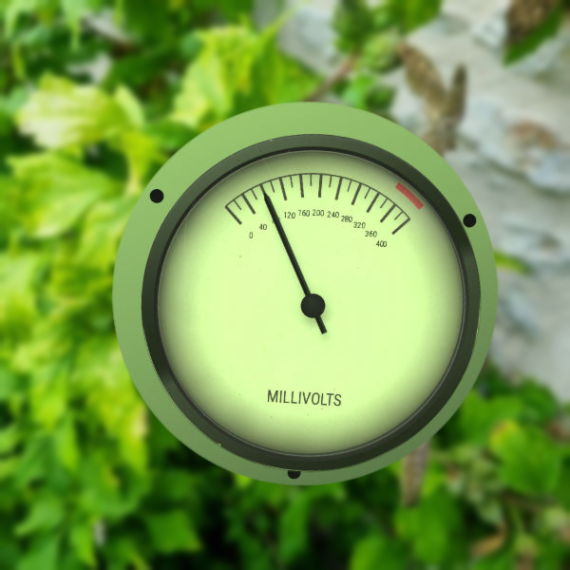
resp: 80,mV
